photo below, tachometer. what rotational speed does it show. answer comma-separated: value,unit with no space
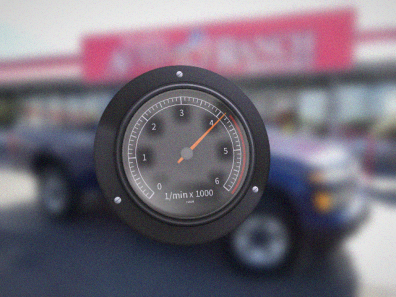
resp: 4100,rpm
